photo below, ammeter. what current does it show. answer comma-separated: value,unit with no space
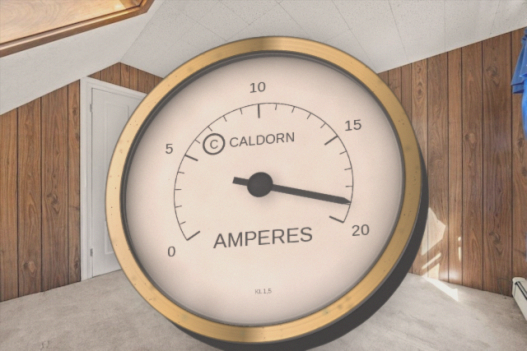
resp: 19,A
